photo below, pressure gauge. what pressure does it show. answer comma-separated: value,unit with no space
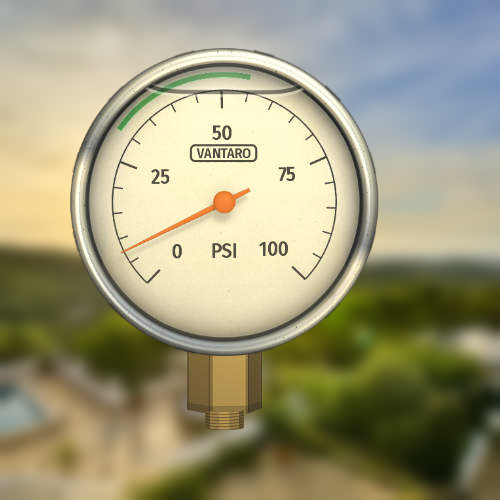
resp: 7.5,psi
